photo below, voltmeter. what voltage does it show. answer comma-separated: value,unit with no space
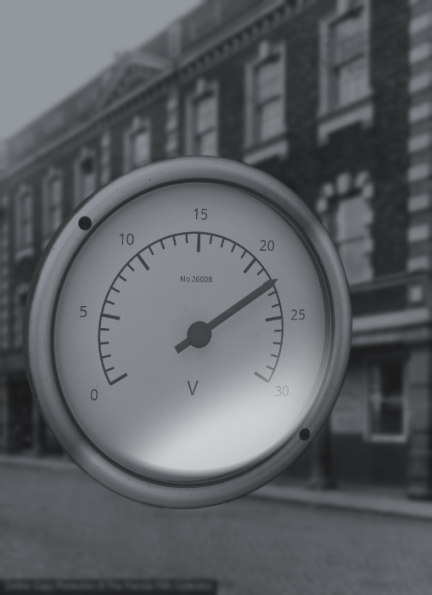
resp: 22,V
